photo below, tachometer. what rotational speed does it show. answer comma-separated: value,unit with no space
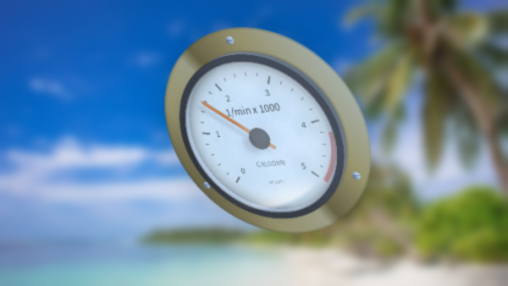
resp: 1600,rpm
